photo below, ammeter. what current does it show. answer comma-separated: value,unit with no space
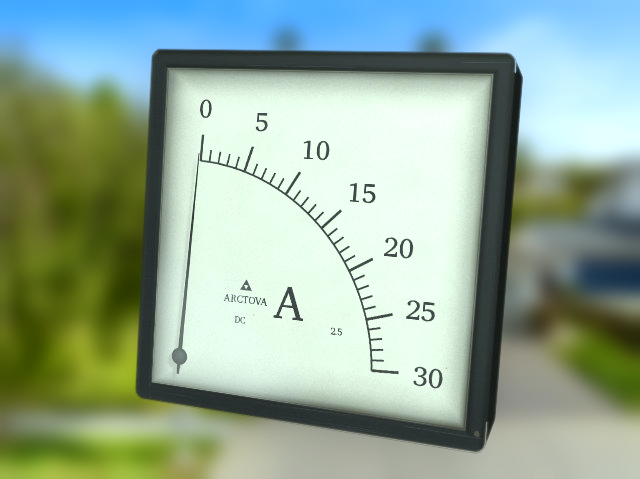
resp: 0,A
